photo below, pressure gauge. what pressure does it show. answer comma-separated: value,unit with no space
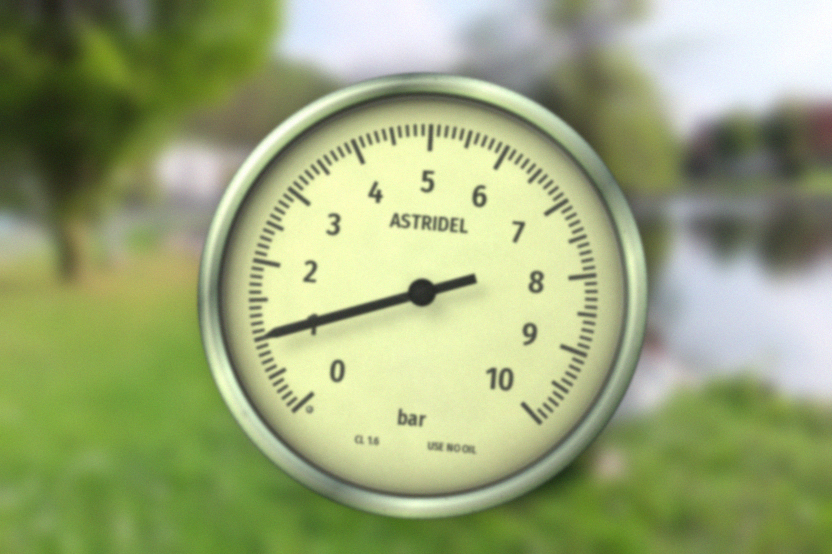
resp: 1,bar
